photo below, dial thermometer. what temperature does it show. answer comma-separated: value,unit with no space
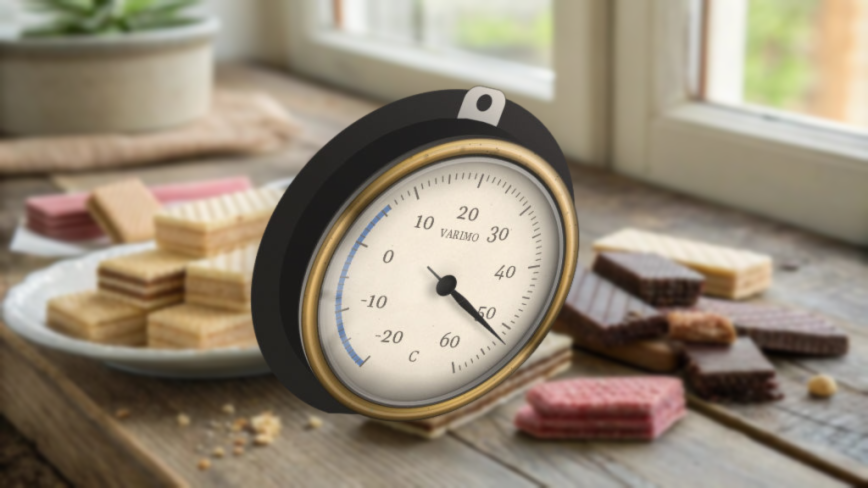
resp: 52,°C
